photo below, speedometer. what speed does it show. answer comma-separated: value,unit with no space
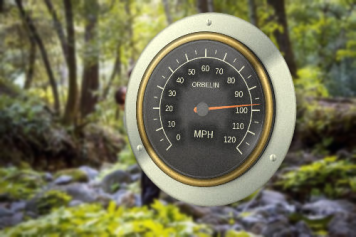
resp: 97.5,mph
